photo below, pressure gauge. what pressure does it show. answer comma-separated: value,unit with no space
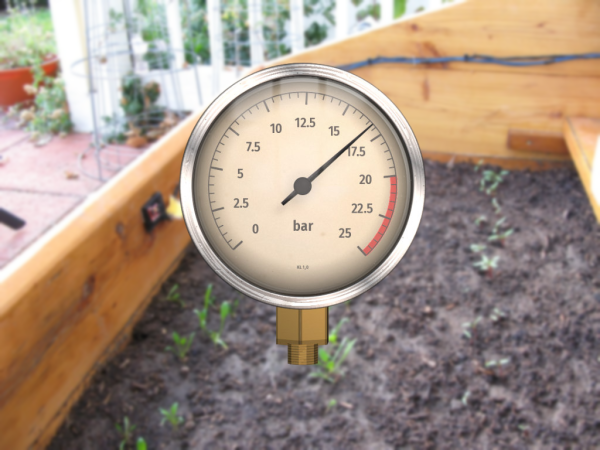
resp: 16.75,bar
